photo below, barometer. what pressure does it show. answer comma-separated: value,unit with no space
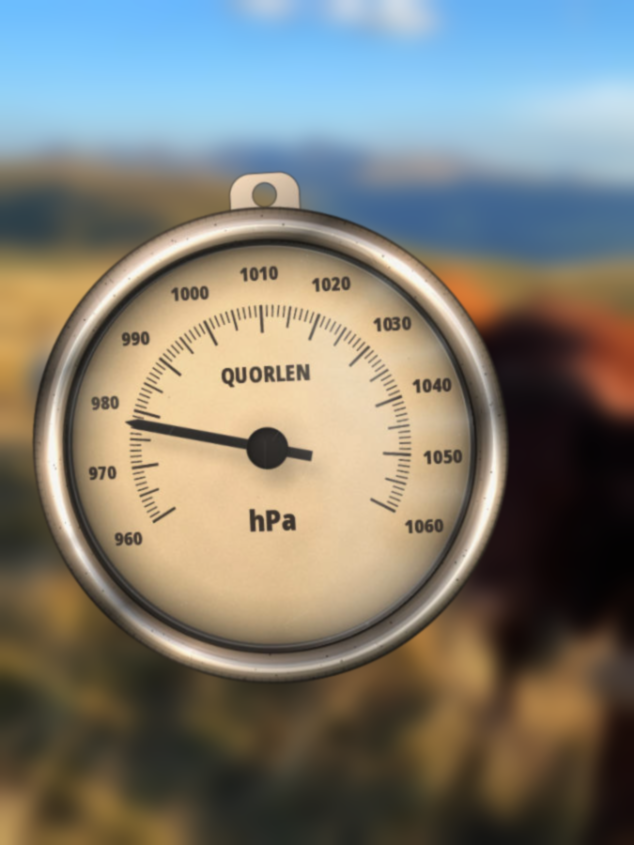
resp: 978,hPa
